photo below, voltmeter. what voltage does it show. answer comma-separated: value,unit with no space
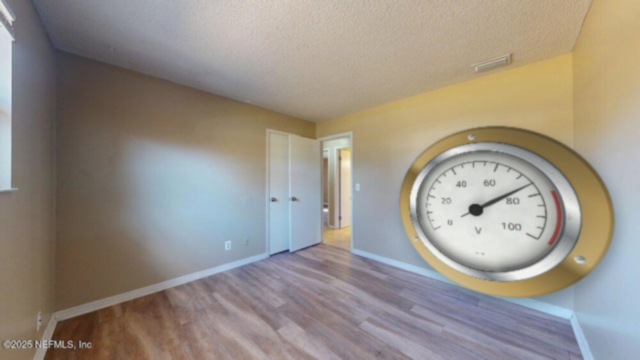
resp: 75,V
